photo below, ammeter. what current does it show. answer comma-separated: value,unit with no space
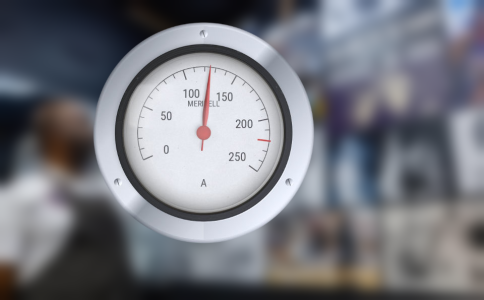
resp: 125,A
